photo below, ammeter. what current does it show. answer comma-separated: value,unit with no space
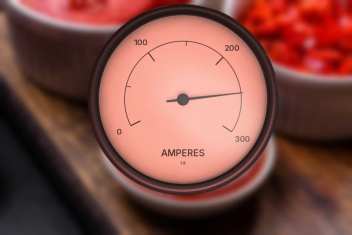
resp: 250,A
